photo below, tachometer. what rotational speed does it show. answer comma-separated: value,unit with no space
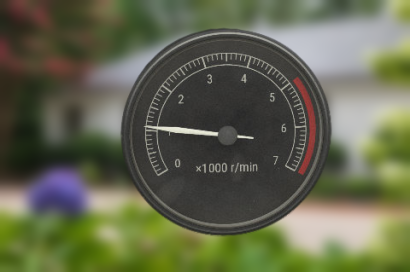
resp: 1100,rpm
